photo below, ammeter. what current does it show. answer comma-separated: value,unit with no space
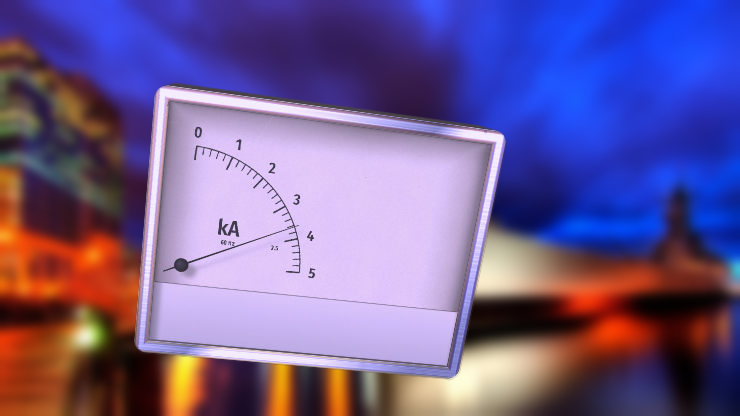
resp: 3.6,kA
